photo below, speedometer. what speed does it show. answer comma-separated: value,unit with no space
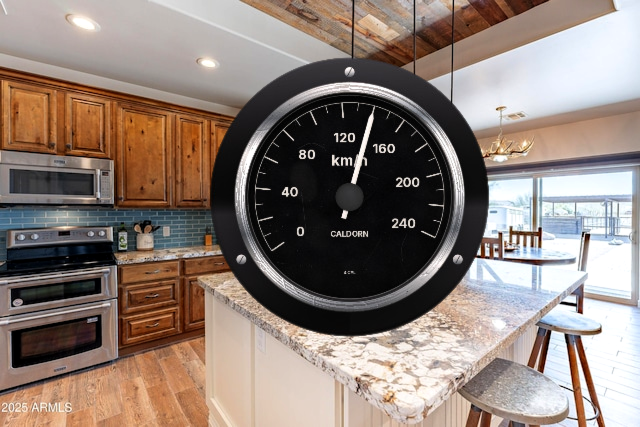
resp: 140,km/h
